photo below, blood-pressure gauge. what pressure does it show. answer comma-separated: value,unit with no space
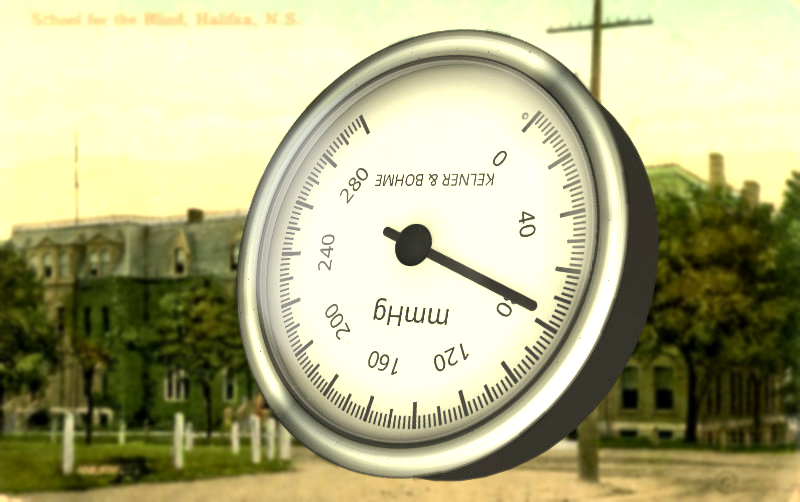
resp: 76,mmHg
